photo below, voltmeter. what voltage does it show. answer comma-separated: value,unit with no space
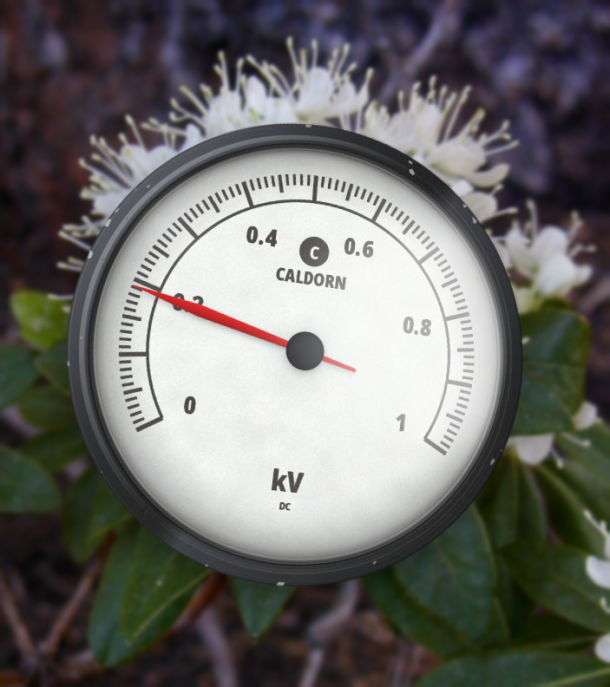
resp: 0.19,kV
